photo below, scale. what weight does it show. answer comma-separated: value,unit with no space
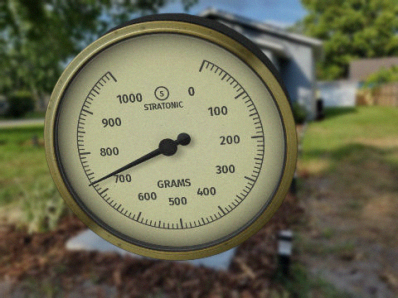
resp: 730,g
